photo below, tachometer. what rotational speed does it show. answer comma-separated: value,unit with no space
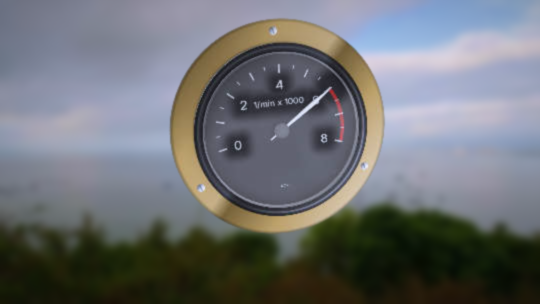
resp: 6000,rpm
